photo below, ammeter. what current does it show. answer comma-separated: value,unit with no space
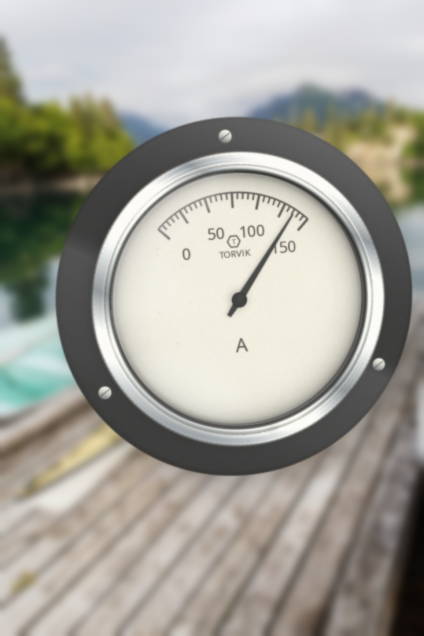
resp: 135,A
